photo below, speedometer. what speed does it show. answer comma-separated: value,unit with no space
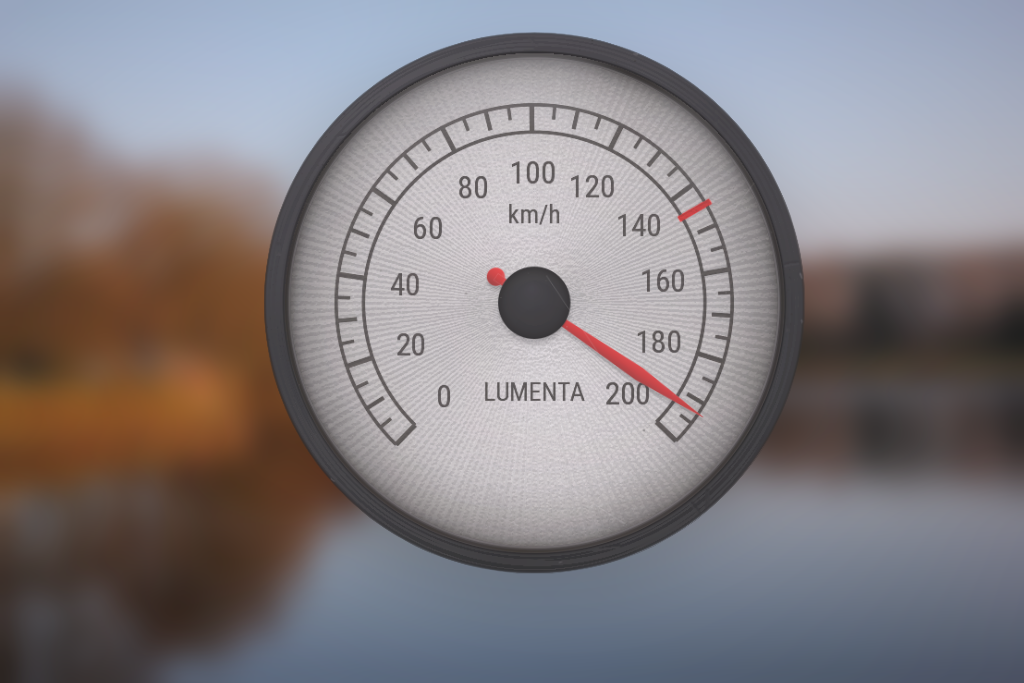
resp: 192.5,km/h
